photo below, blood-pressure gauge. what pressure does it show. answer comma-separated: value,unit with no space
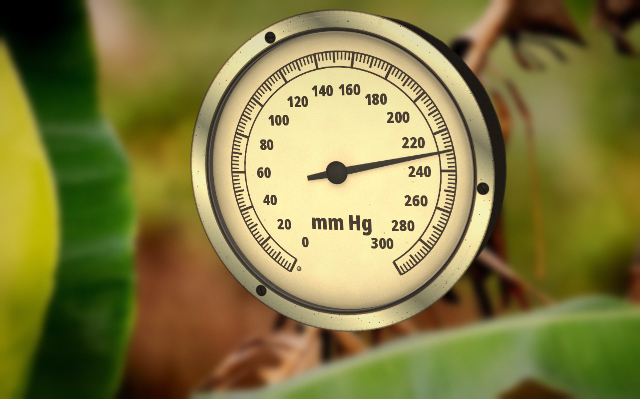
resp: 230,mmHg
